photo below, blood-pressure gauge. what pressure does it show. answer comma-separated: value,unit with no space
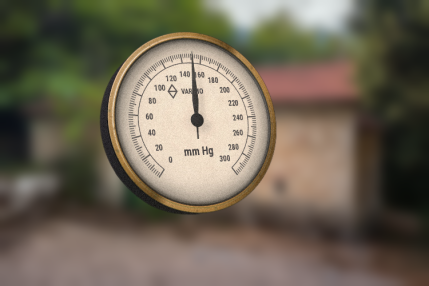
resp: 150,mmHg
